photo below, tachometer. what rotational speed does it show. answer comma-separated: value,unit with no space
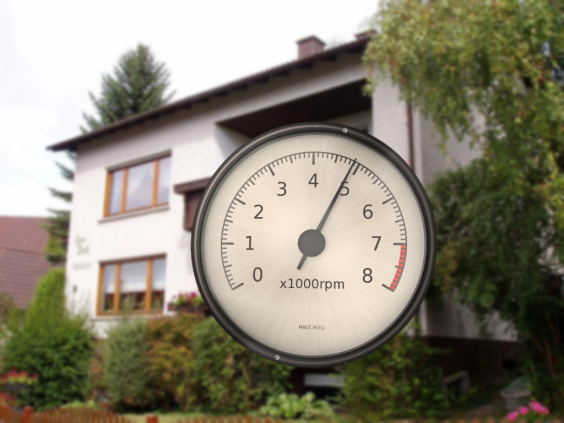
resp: 4900,rpm
